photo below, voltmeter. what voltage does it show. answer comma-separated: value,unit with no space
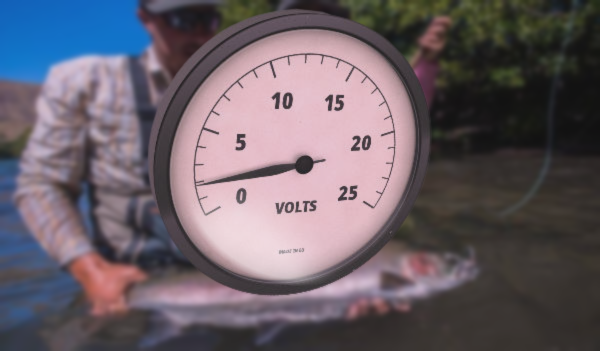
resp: 2,V
